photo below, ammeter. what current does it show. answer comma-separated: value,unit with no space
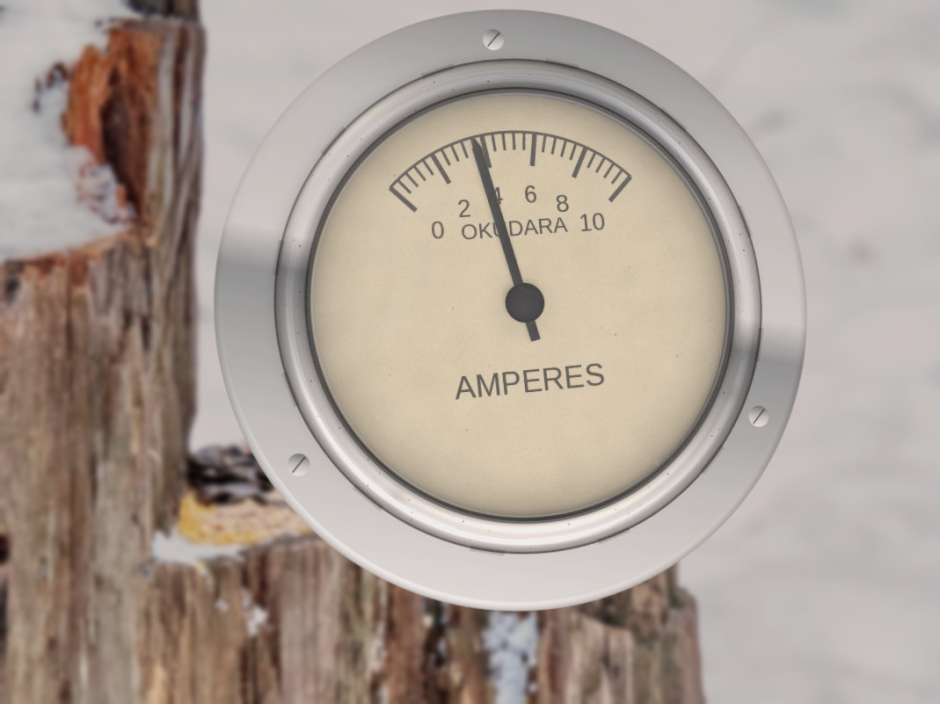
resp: 3.6,A
